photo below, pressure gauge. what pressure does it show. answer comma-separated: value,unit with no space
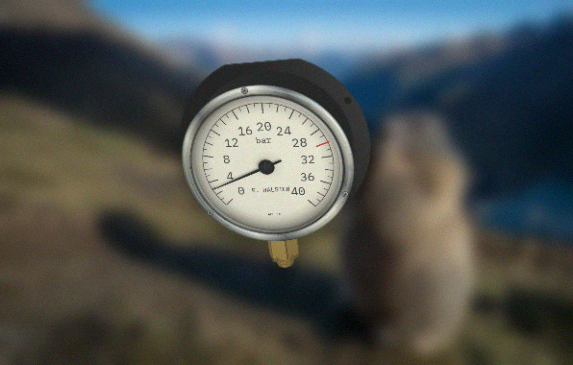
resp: 3,bar
